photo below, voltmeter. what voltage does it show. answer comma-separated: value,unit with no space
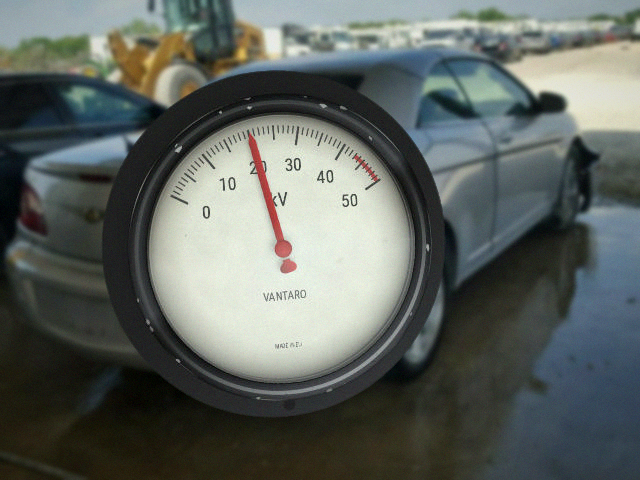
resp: 20,kV
